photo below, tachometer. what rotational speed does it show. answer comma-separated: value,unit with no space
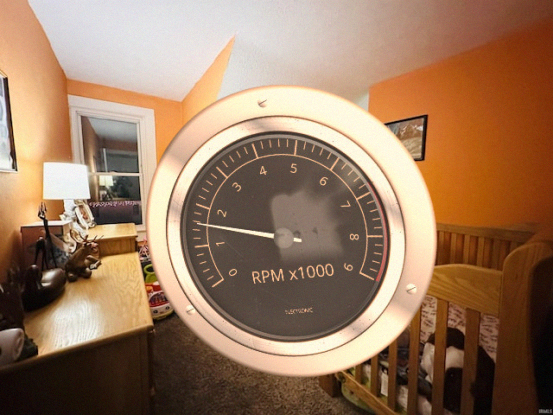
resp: 1600,rpm
